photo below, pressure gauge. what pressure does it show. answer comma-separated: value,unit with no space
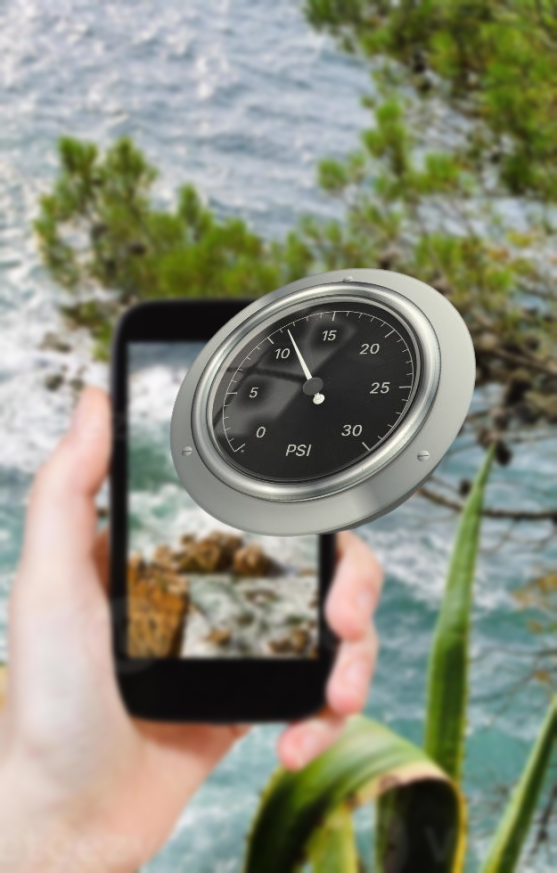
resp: 11.5,psi
